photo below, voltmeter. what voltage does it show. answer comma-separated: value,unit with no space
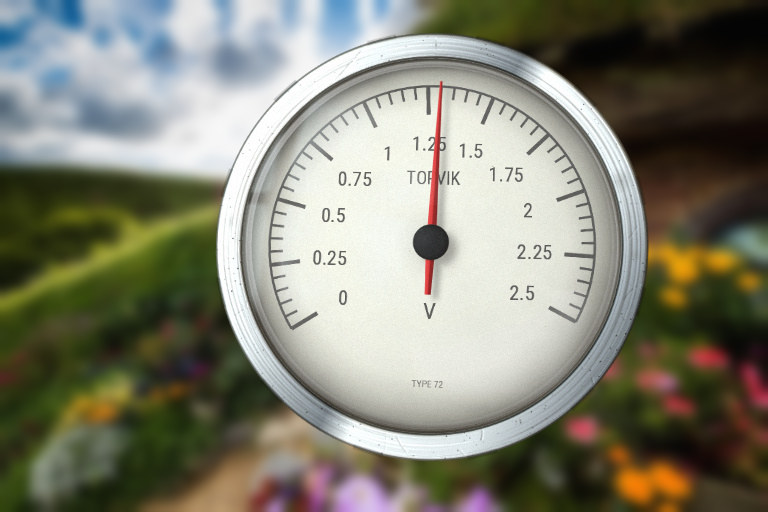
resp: 1.3,V
